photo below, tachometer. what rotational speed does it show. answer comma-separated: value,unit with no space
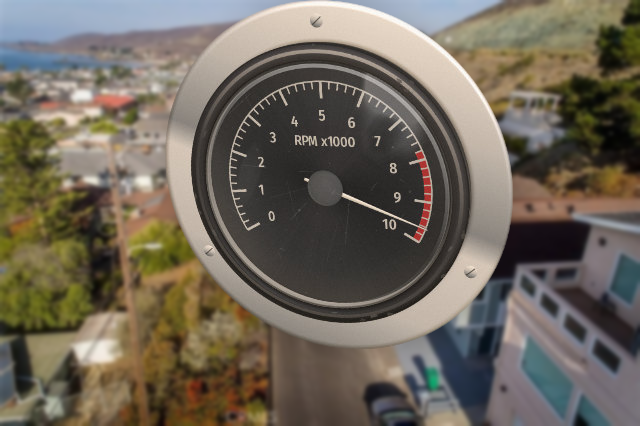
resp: 9600,rpm
